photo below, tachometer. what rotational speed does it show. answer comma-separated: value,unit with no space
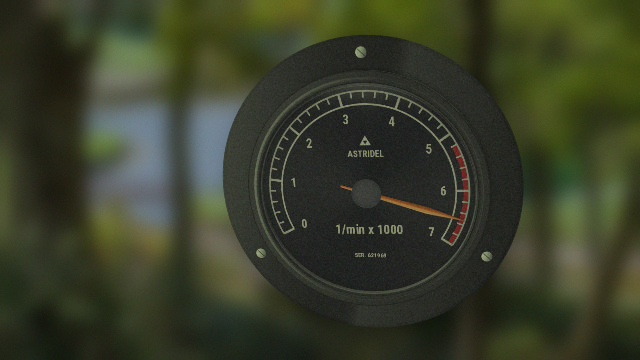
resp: 6500,rpm
